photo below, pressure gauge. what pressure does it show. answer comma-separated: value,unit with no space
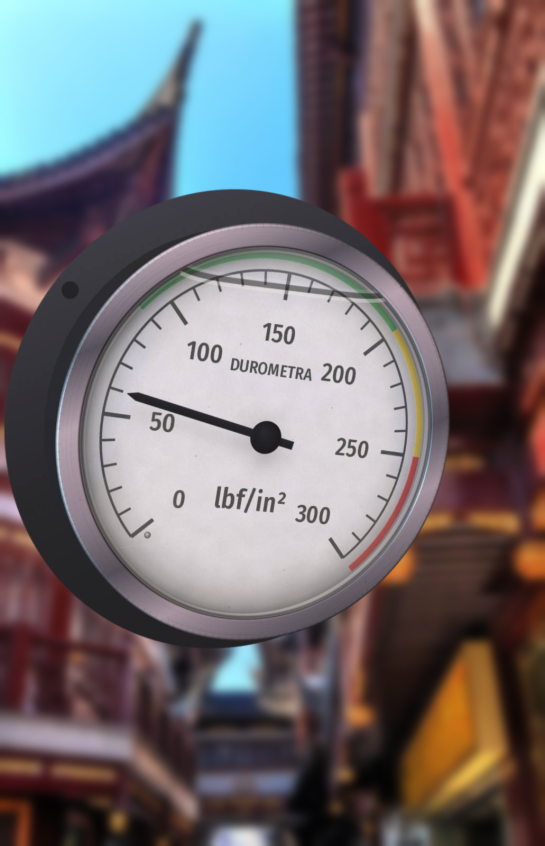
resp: 60,psi
